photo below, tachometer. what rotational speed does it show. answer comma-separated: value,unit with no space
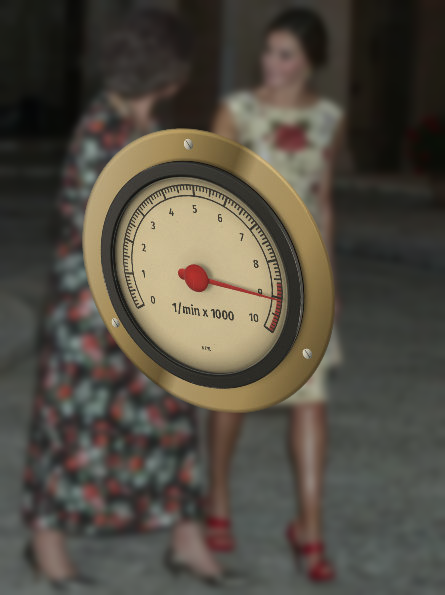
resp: 9000,rpm
